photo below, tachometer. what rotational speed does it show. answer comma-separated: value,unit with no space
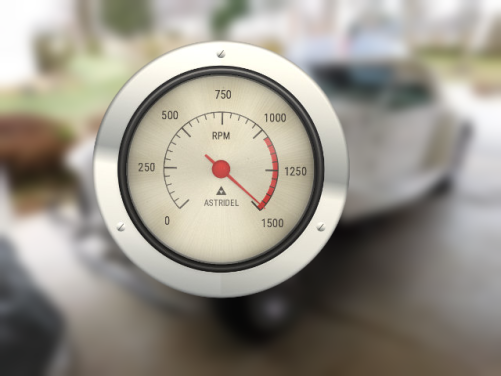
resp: 1475,rpm
